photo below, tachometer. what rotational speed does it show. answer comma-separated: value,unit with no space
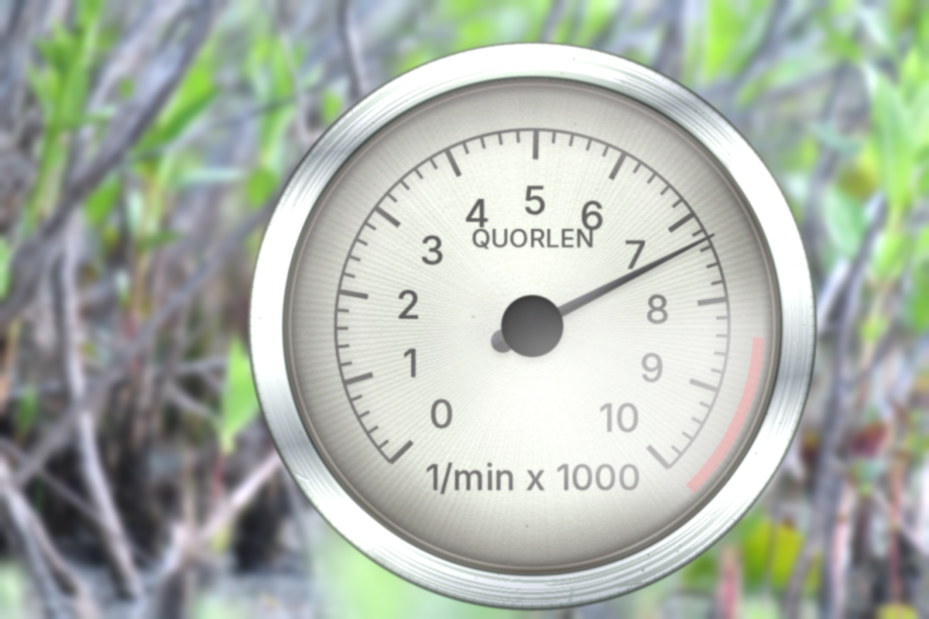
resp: 7300,rpm
